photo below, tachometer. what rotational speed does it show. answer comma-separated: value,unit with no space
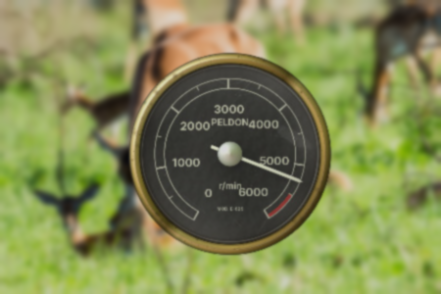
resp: 5250,rpm
